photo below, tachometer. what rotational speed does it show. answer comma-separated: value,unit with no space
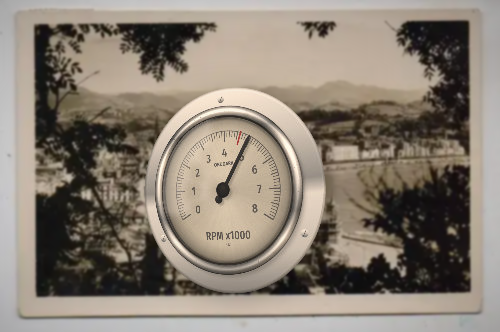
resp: 5000,rpm
